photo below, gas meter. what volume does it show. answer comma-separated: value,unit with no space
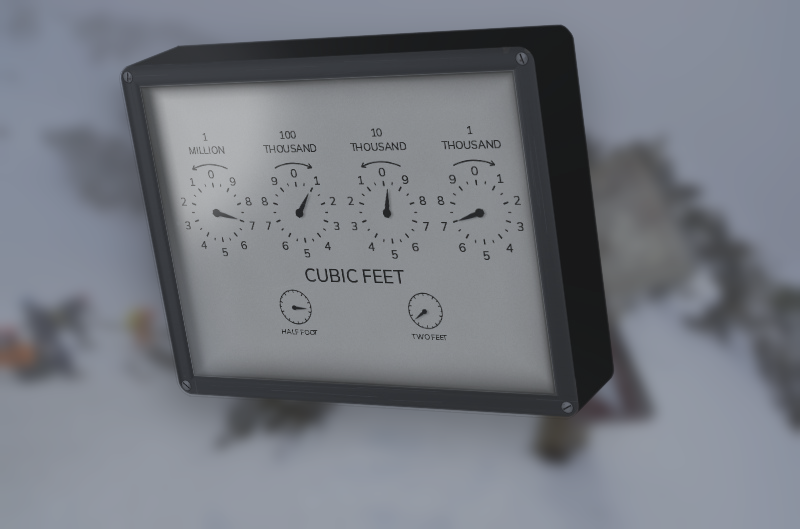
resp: 709700,ft³
